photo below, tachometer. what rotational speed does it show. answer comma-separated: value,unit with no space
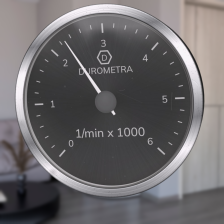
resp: 2300,rpm
